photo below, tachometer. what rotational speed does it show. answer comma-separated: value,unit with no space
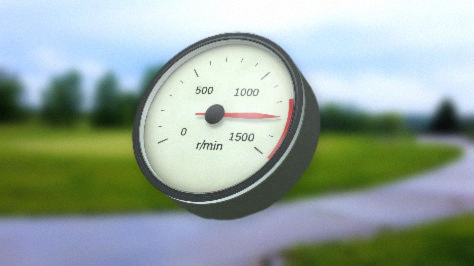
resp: 1300,rpm
